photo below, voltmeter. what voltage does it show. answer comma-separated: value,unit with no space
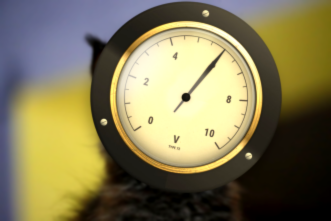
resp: 6,V
